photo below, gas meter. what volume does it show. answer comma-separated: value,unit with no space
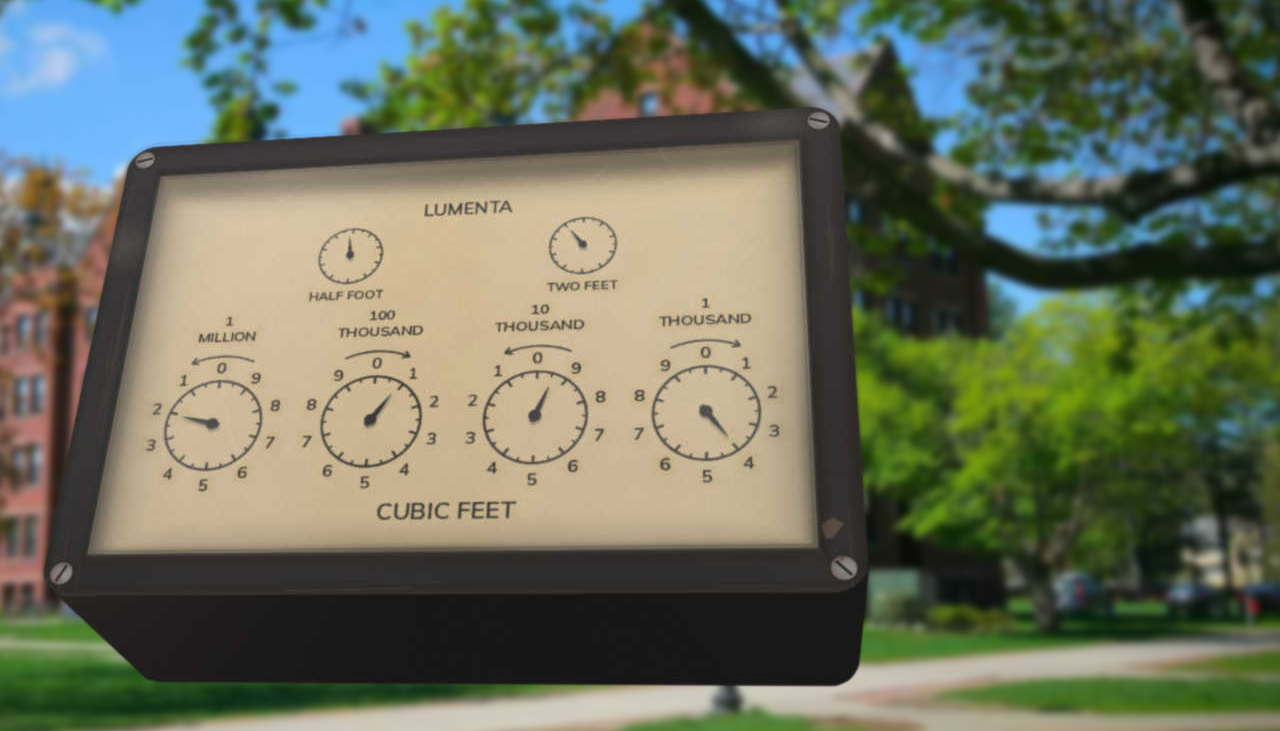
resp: 209400,ft³
